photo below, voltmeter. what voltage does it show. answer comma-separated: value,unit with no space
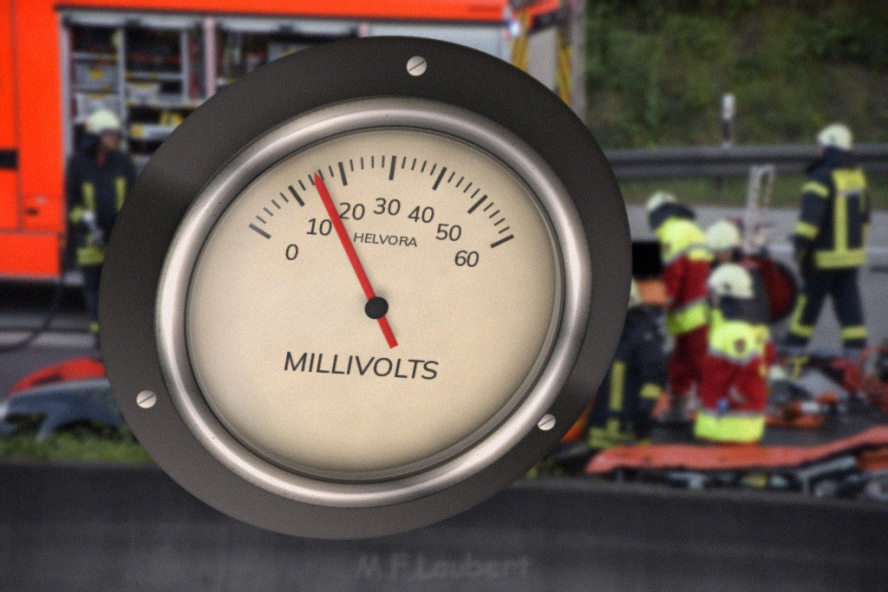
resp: 15,mV
